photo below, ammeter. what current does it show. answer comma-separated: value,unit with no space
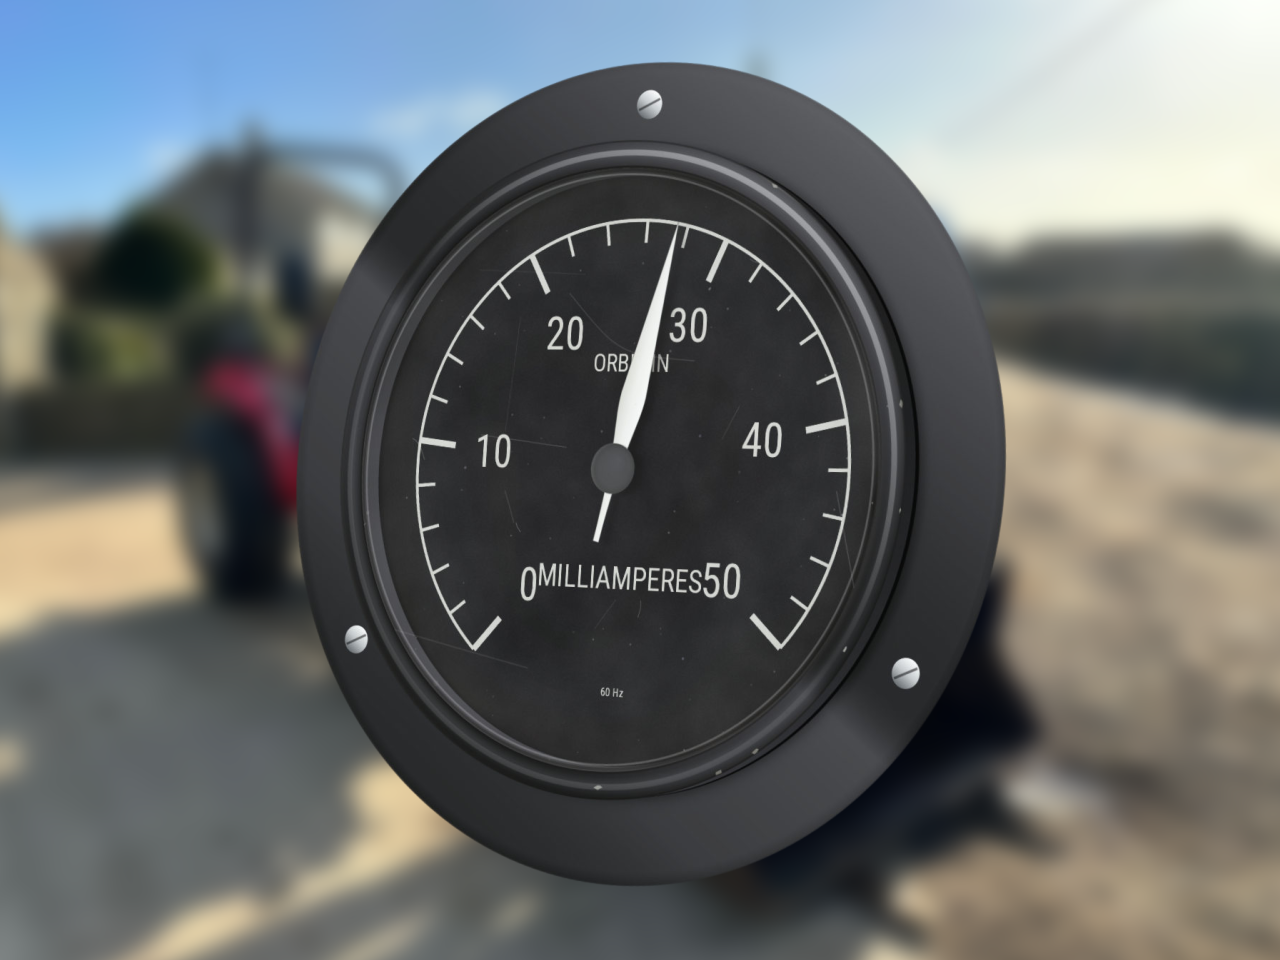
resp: 28,mA
